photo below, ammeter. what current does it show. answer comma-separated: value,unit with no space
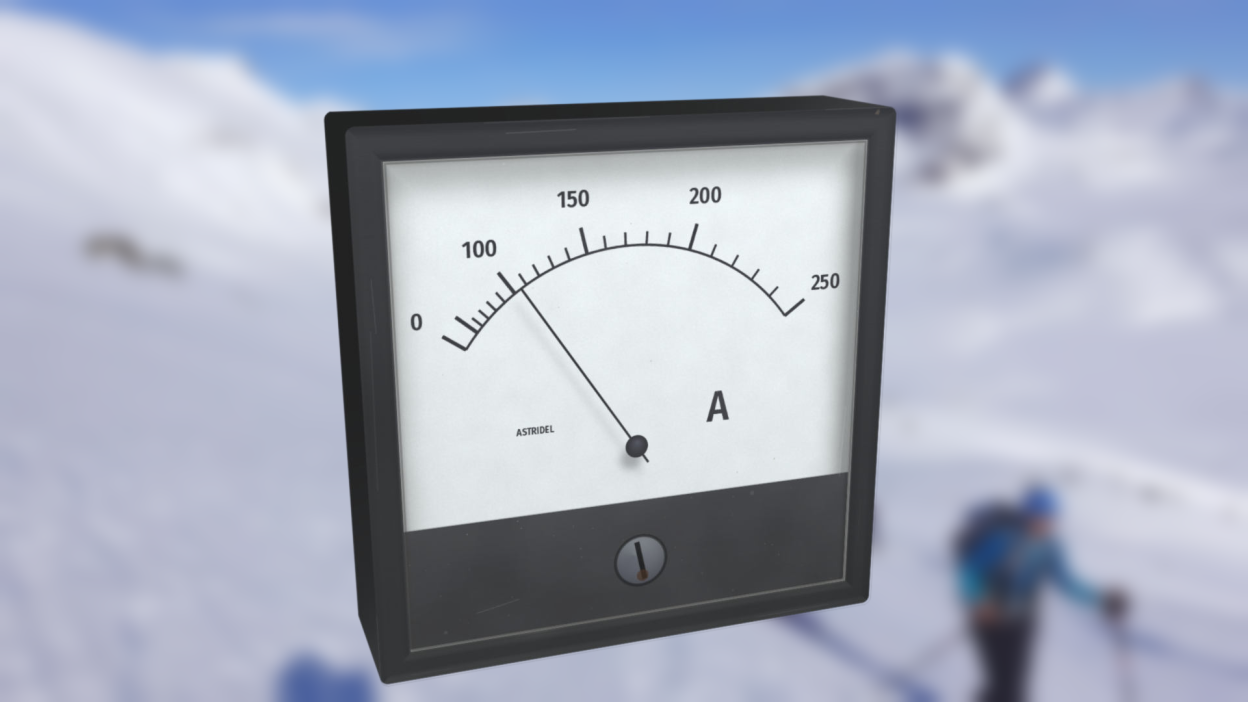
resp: 105,A
